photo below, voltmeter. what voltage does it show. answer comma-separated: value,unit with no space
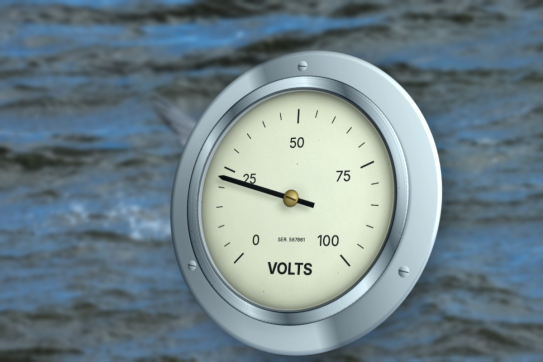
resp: 22.5,V
